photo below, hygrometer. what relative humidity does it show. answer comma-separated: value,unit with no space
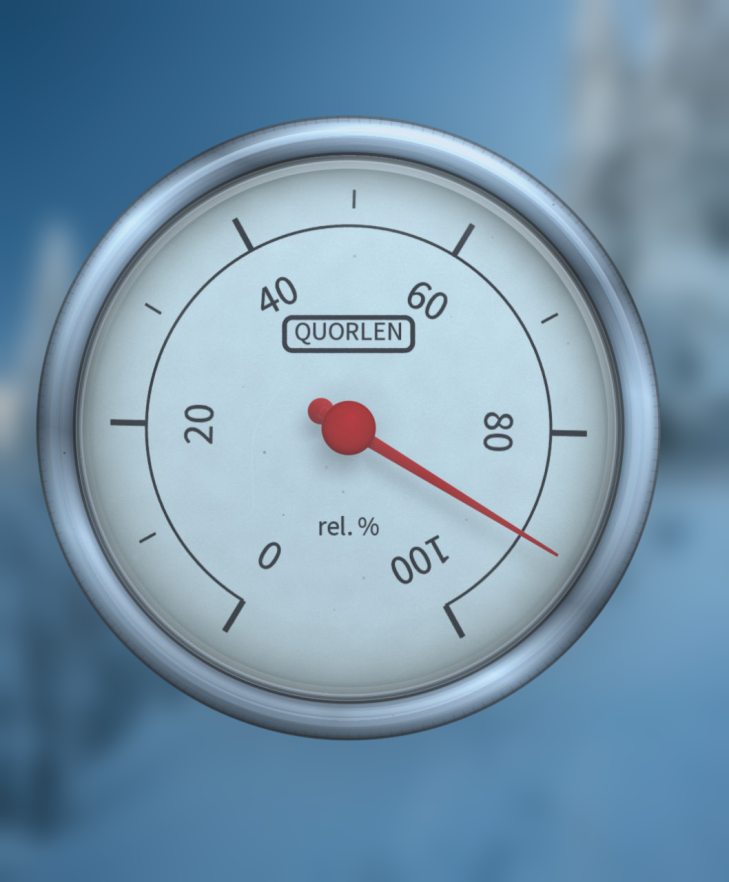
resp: 90,%
